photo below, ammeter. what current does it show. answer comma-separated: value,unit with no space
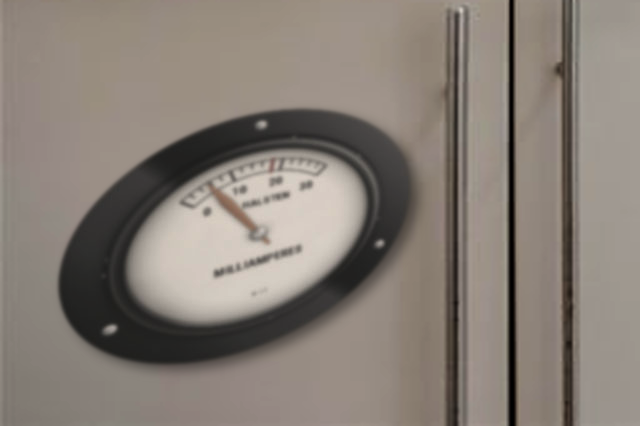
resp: 6,mA
